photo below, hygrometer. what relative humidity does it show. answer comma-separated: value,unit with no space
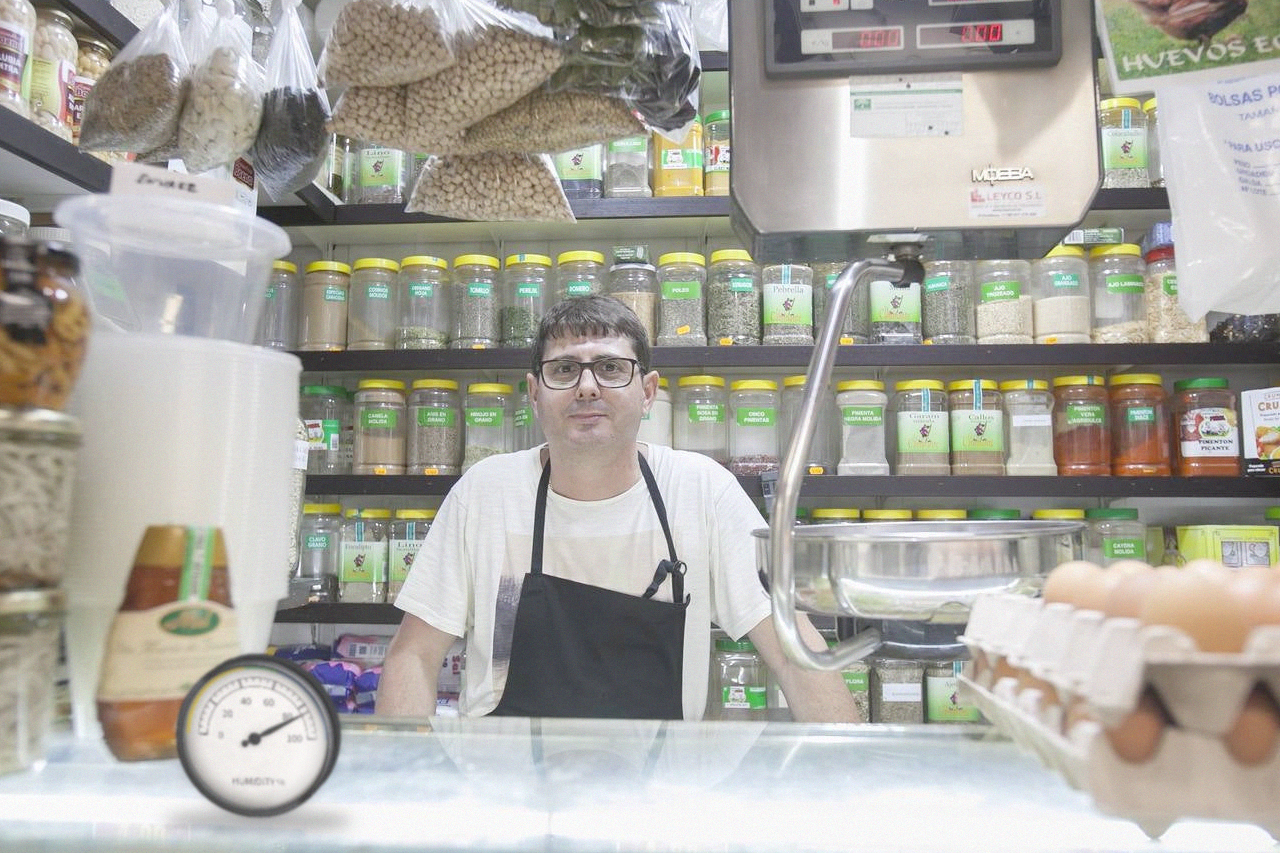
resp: 84,%
